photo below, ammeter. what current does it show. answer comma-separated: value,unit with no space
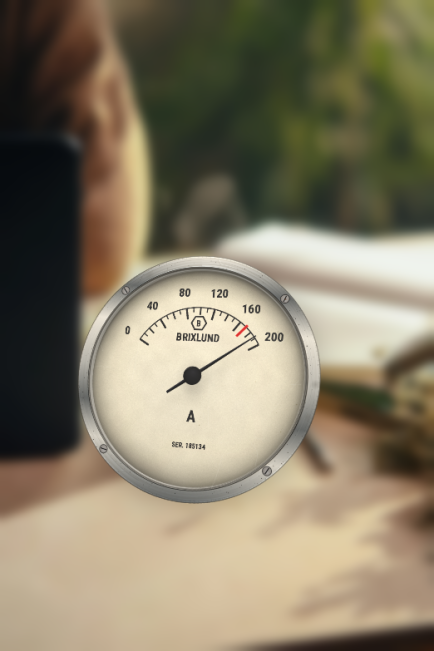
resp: 190,A
